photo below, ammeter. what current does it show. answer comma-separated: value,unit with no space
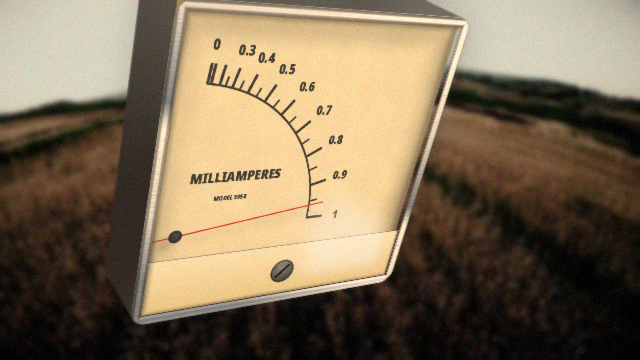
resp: 0.95,mA
